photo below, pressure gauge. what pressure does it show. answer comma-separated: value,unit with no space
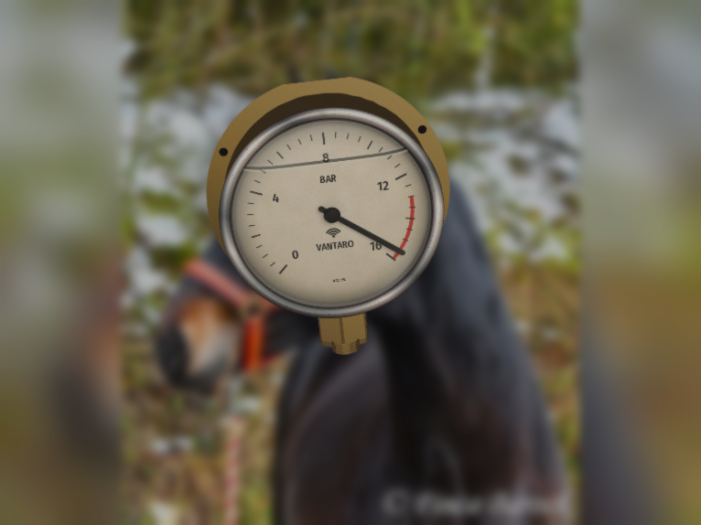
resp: 15.5,bar
